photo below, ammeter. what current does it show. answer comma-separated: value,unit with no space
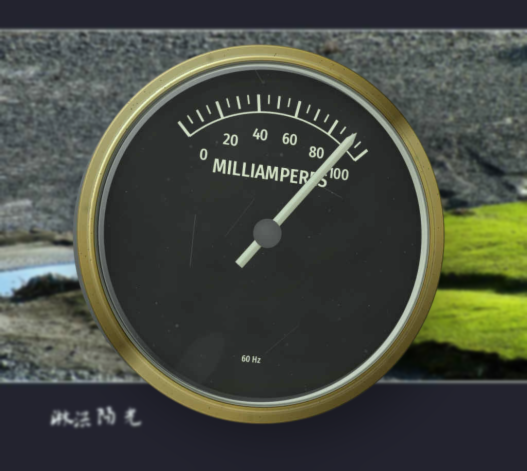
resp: 90,mA
